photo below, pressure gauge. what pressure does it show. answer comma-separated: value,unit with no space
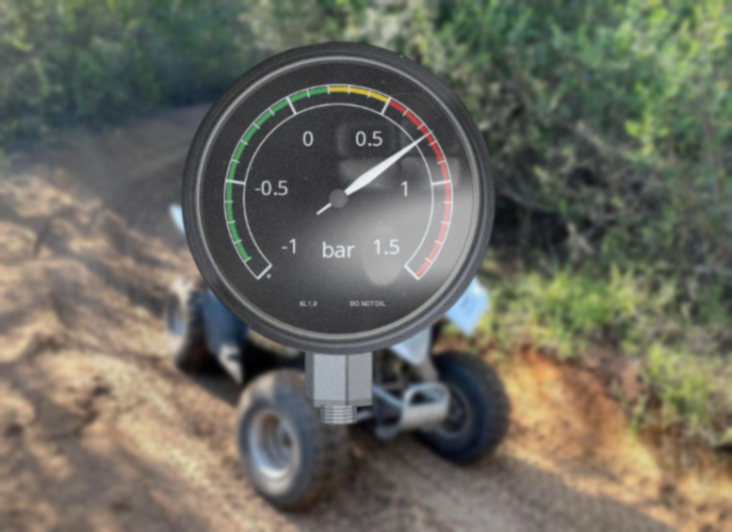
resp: 0.75,bar
